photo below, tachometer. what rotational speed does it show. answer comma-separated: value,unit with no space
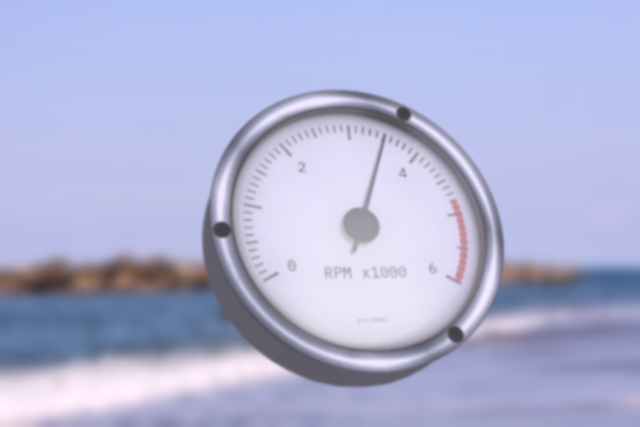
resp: 3500,rpm
